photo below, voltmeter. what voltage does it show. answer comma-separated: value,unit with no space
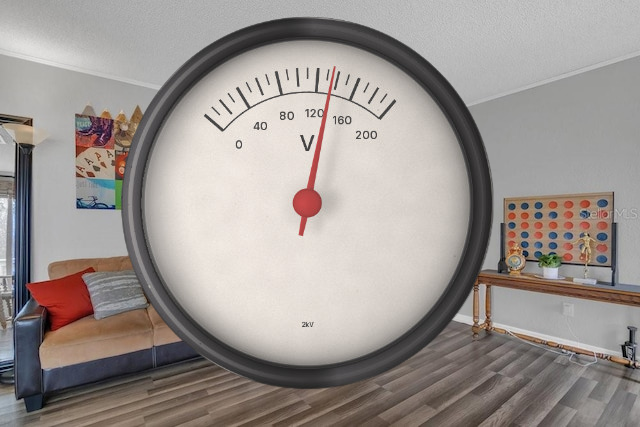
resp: 135,V
